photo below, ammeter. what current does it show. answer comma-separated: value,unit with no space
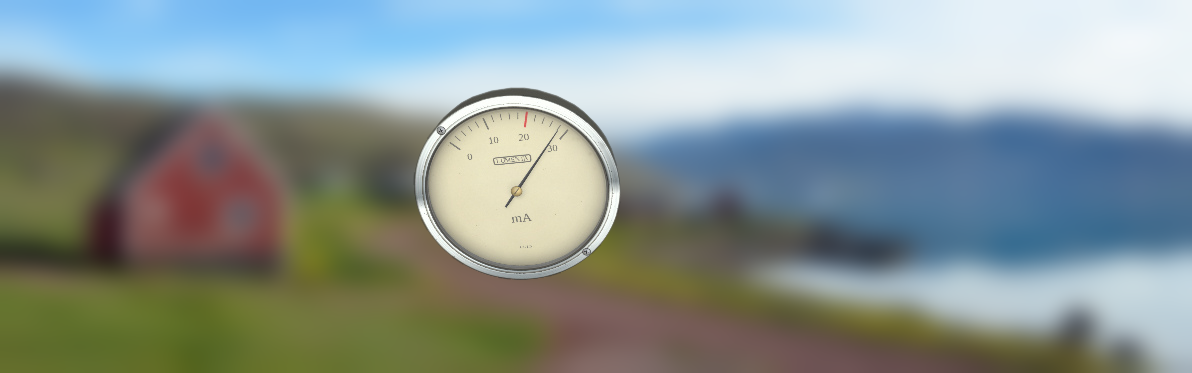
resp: 28,mA
